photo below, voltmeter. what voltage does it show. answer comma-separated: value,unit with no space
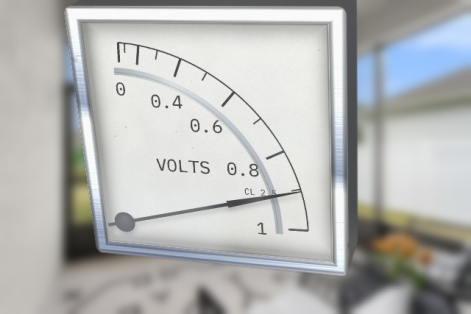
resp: 0.9,V
